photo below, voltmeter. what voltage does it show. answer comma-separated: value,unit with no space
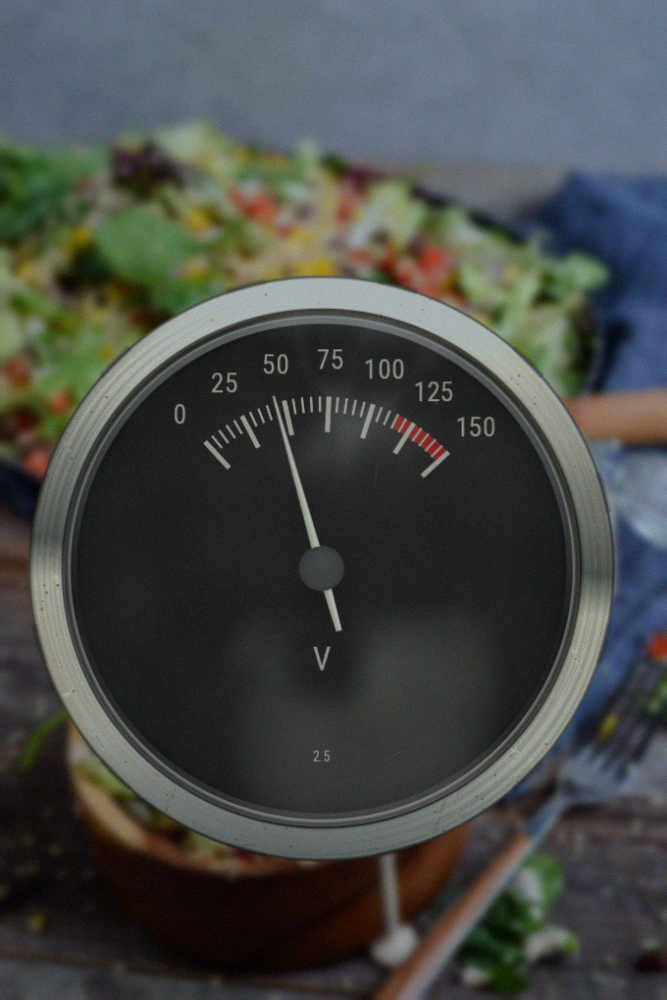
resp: 45,V
